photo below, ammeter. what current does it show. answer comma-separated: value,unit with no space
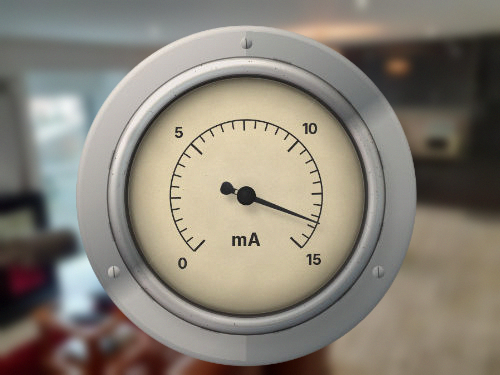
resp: 13.75,mA
